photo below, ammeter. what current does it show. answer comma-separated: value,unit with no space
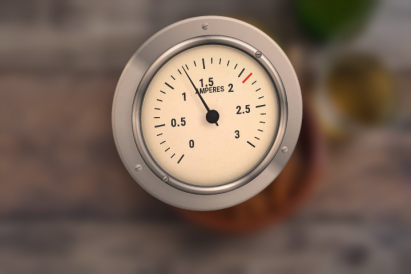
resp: 1.25,A
